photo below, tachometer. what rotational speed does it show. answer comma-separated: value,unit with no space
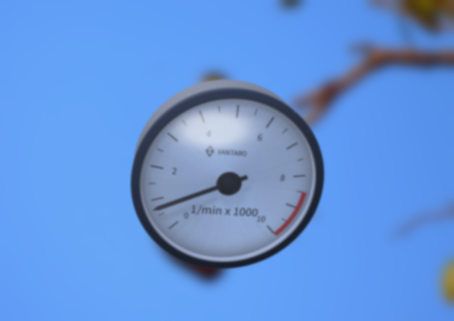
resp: 750,rpm
